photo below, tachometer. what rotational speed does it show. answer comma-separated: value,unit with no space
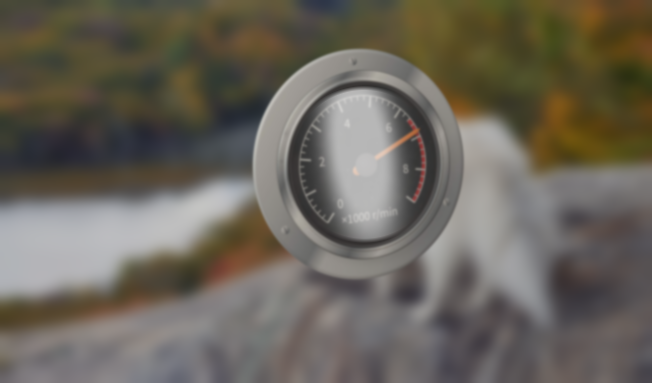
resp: 6800,rpm
